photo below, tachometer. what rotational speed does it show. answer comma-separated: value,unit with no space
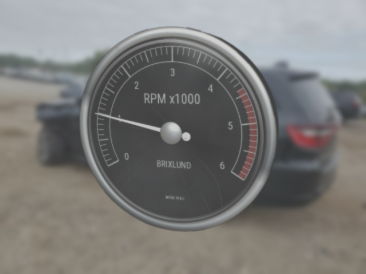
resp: 1000,rpm
